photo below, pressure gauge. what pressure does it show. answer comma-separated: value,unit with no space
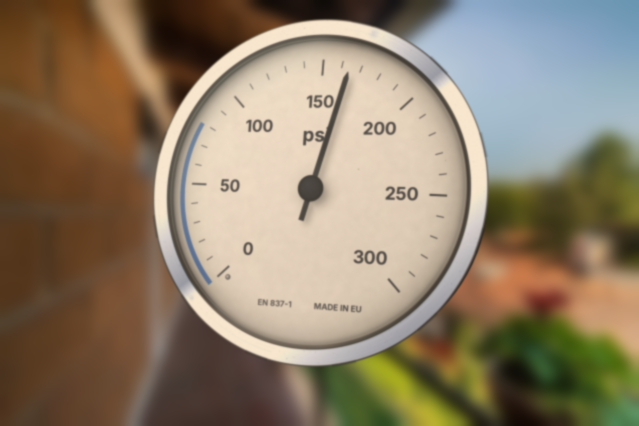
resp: 165,psi
